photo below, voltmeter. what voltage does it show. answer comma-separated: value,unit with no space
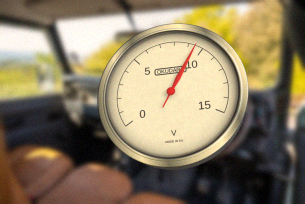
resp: 9.5,V
